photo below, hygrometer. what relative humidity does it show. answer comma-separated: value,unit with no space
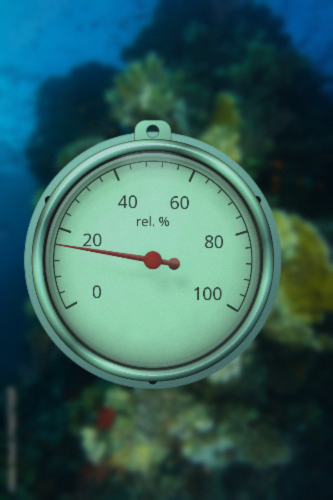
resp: 16,%
